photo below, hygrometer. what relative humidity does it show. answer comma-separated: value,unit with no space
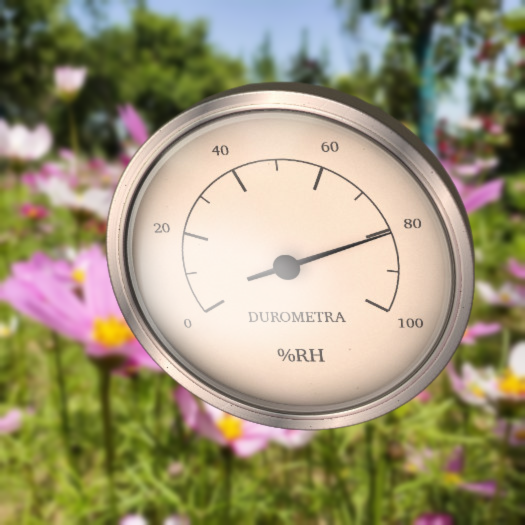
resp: 80,%
